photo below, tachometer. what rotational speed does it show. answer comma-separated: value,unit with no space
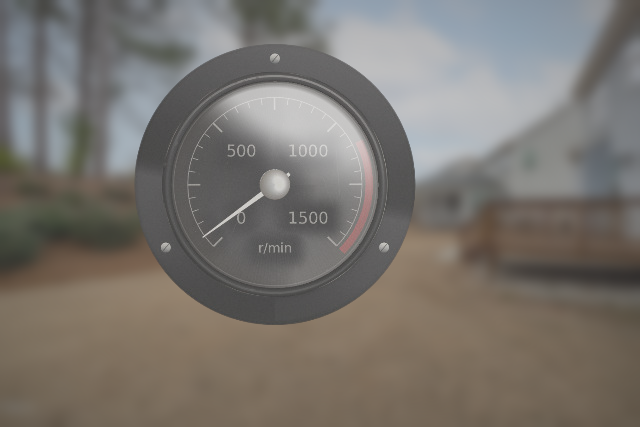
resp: 50,rpm
